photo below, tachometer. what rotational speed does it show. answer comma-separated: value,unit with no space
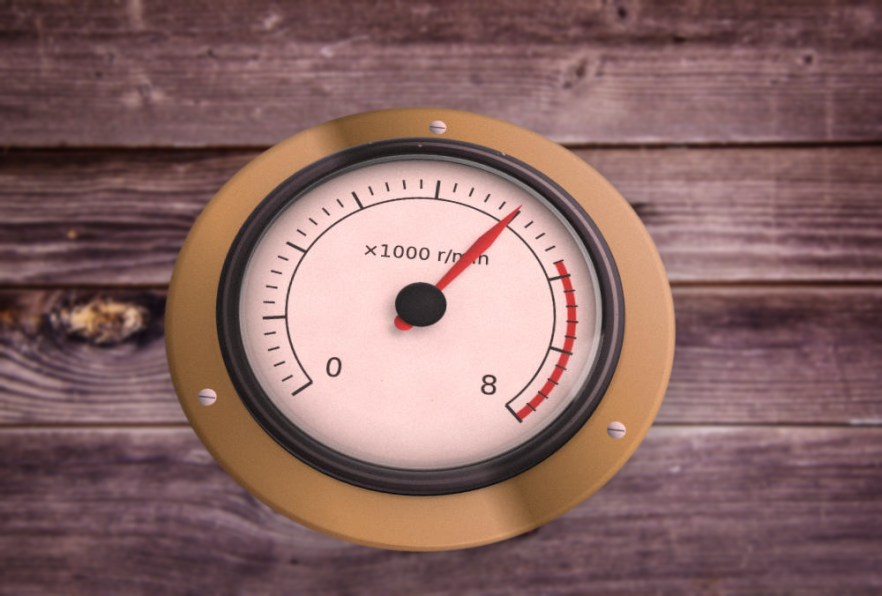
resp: 5000,rpm
